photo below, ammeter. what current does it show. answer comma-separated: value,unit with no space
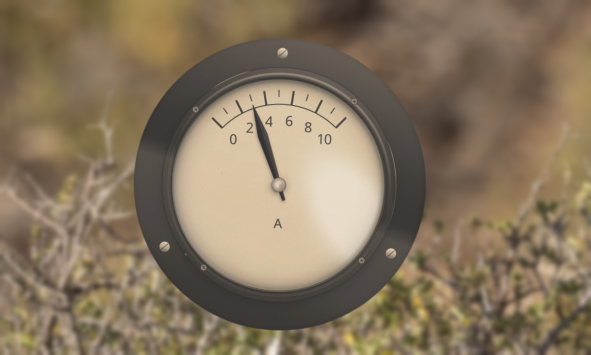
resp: 3,A
